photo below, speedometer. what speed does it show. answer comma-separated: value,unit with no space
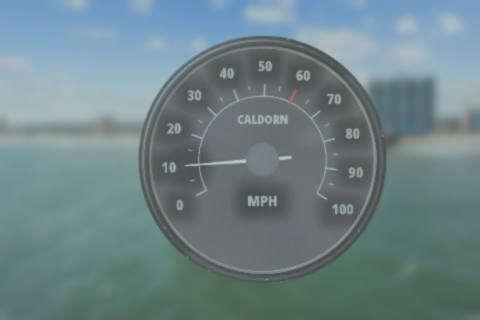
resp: 10,mph
